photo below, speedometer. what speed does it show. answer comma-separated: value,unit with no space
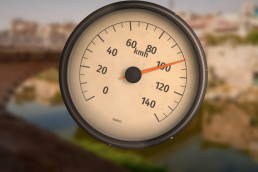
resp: 100,km/h
